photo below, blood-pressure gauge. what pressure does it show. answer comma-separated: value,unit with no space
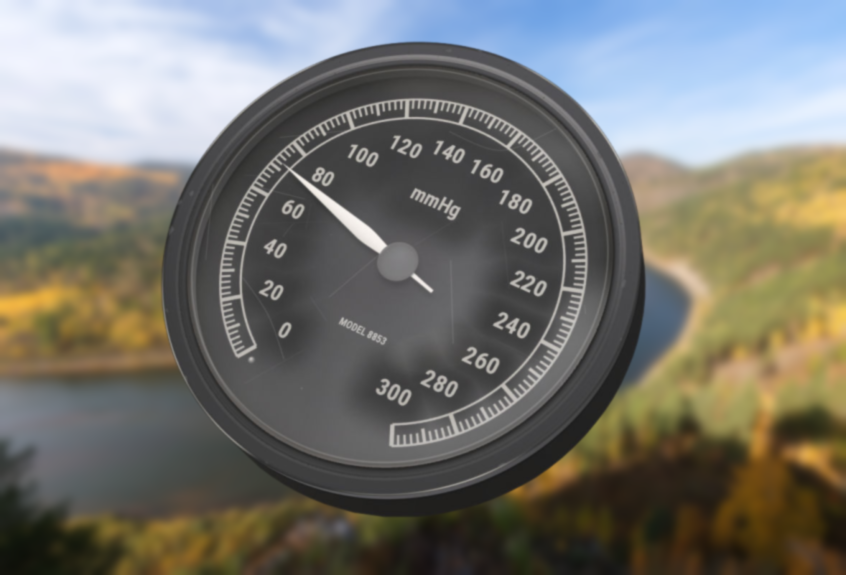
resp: 72,mmHg
